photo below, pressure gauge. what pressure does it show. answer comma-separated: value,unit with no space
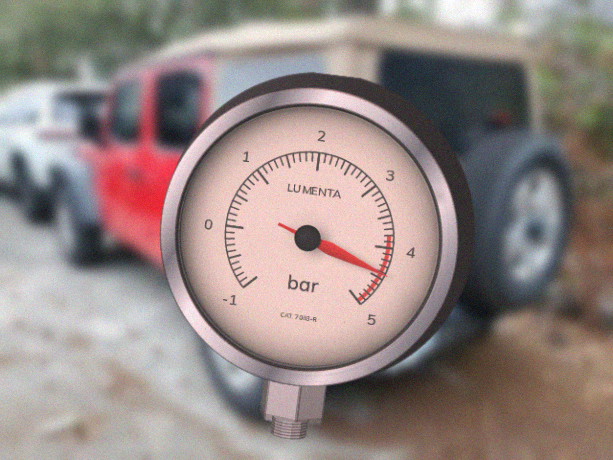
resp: 4.4,bar
